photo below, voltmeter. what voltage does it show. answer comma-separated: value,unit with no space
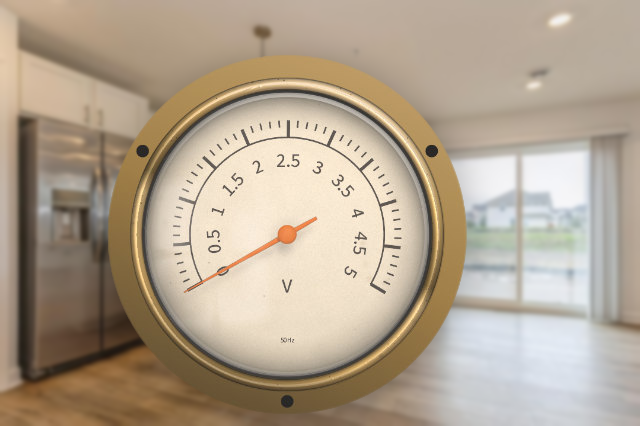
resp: 0,V
